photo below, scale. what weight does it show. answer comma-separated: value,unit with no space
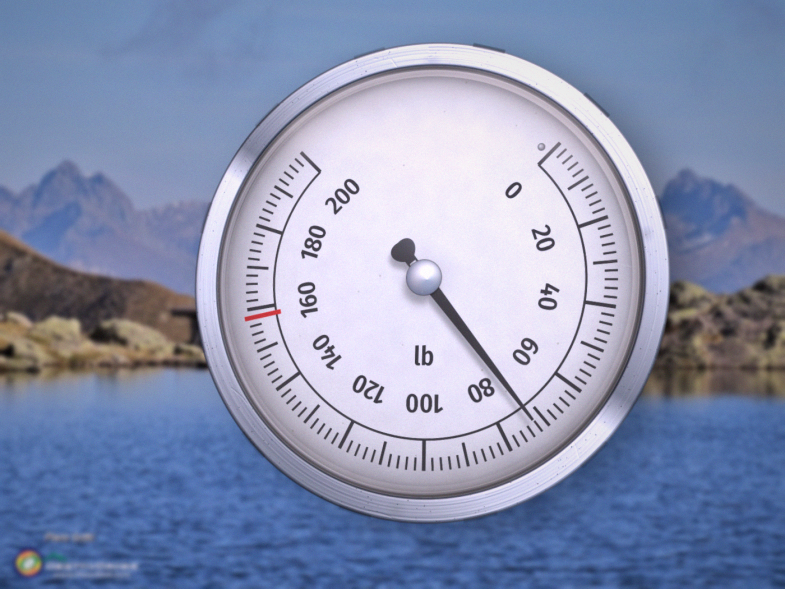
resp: 72,lb
